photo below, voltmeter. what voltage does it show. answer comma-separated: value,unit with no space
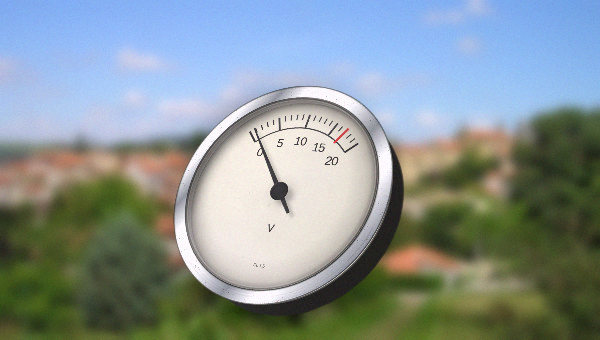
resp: 1,V
